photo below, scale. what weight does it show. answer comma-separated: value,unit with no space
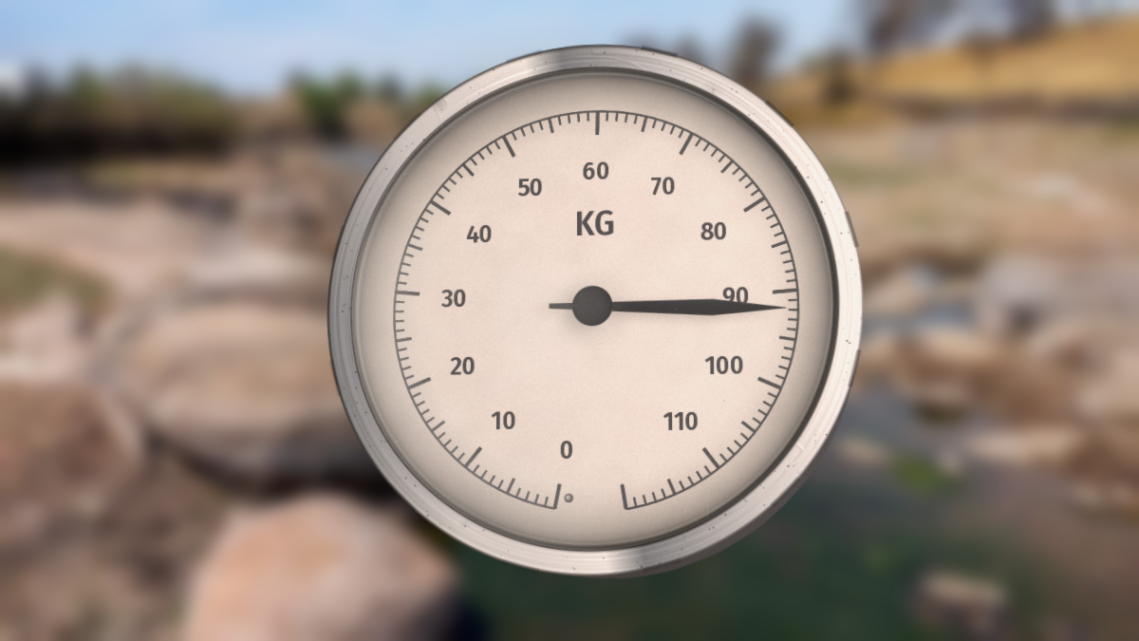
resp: 92,kg
